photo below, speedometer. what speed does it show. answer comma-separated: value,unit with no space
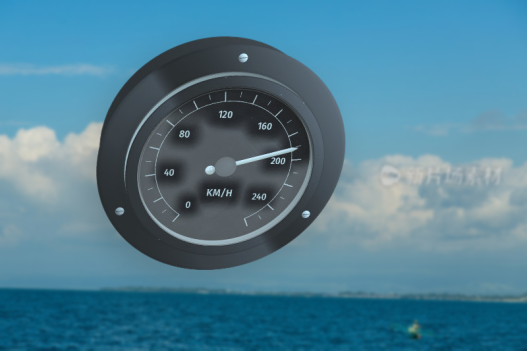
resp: 190,km/h
